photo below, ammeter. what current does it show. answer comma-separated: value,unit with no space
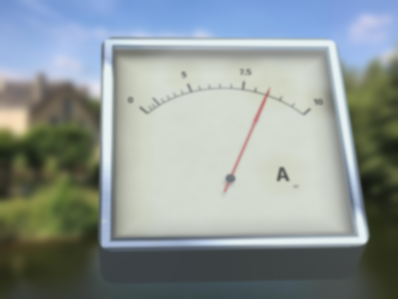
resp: 8.5,A
